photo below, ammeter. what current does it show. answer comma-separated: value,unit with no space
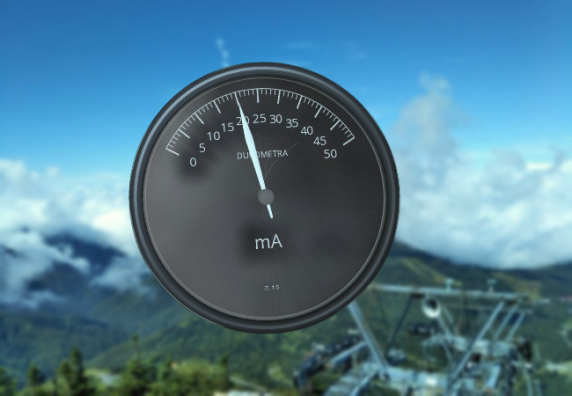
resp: 20,mA
